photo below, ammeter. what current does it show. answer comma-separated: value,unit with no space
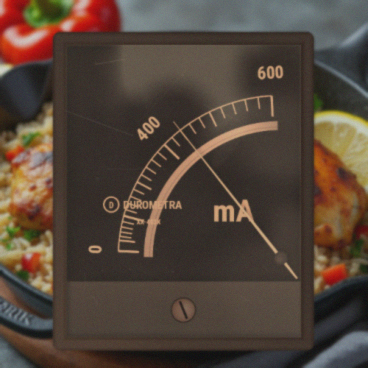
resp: 440,mA
